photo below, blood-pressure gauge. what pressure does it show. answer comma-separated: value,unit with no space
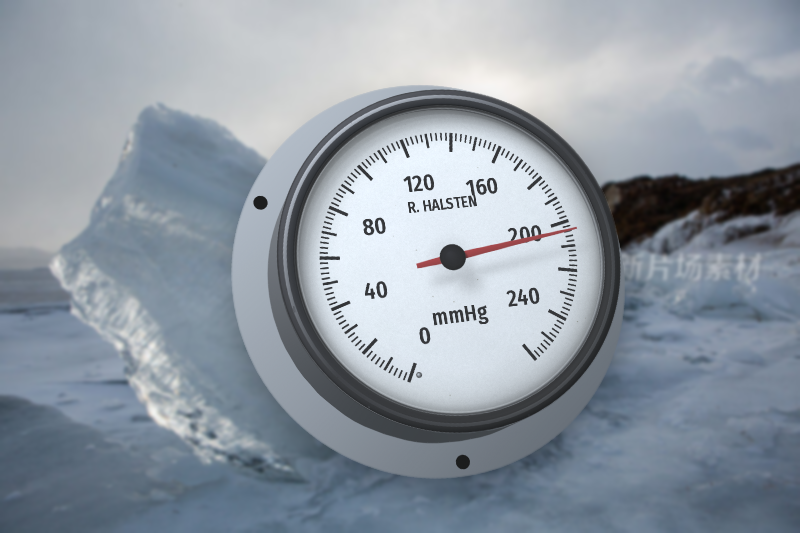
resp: 204,mmHg
